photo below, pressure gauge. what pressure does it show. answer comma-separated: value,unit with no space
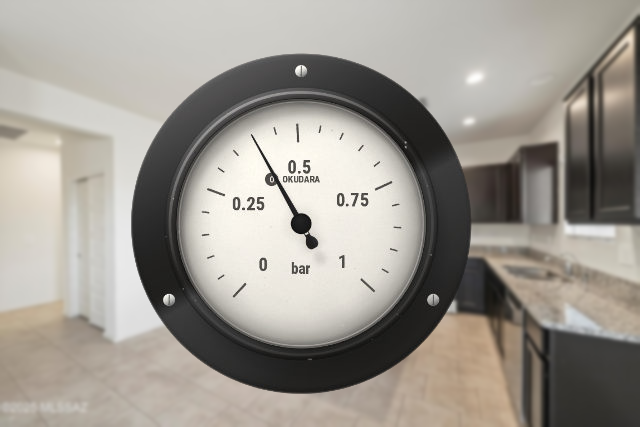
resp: 0.4,bar
